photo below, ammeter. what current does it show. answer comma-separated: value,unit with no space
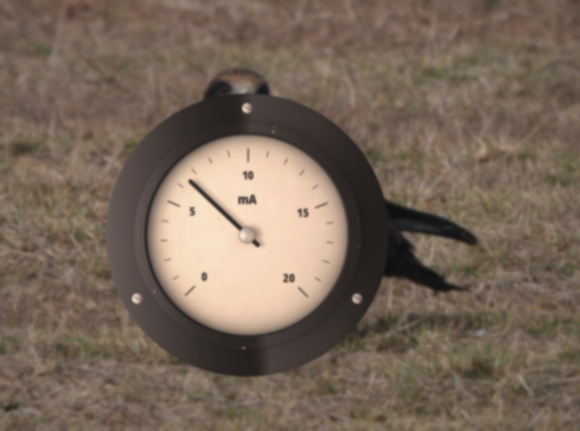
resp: 6.5,mA
